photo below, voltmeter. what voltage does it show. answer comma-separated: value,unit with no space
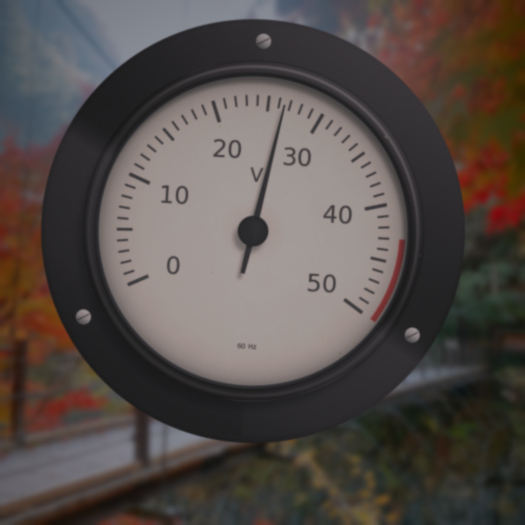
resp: 26.5,V
